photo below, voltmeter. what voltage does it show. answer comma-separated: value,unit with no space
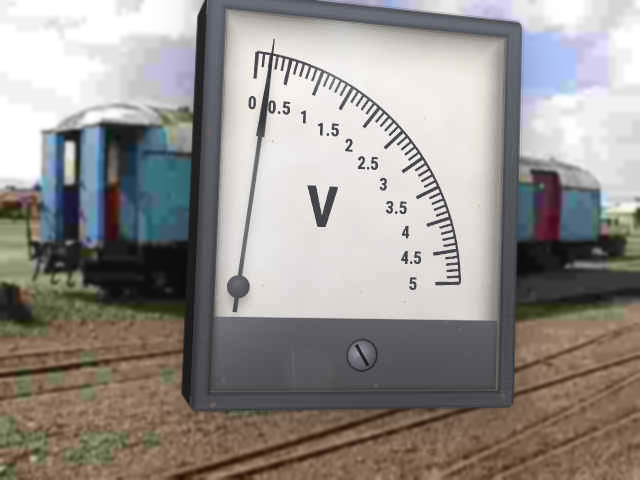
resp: 0.2,V
